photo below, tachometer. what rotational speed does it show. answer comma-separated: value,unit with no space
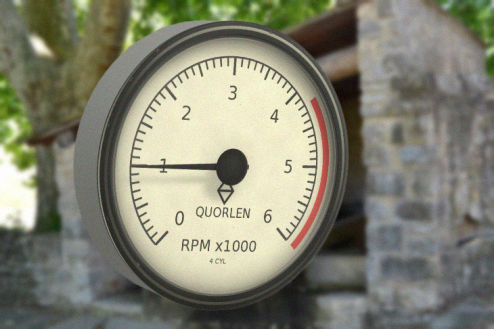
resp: 1000,rpm
